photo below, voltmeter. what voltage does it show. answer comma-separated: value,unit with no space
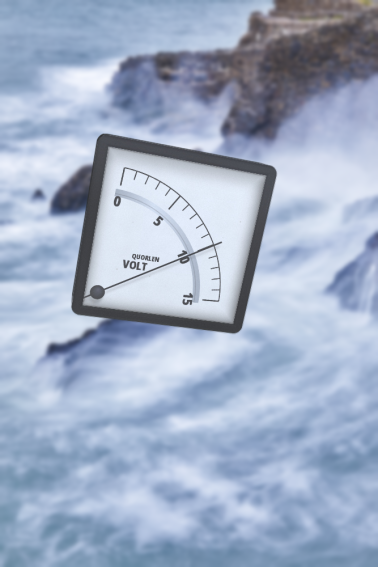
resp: 10,V
